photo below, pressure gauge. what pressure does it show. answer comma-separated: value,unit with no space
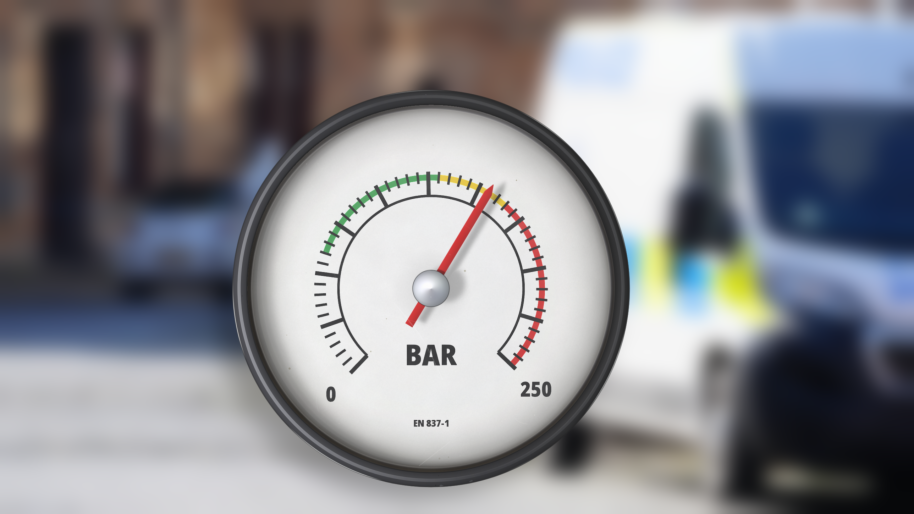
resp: 155,bar
